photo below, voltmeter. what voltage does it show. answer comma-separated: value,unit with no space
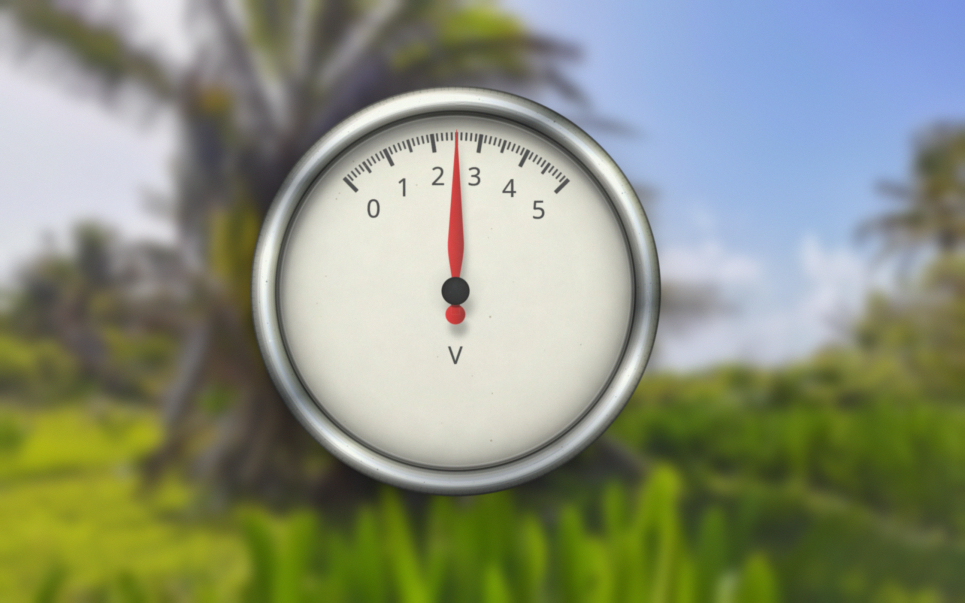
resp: 2.5,V
